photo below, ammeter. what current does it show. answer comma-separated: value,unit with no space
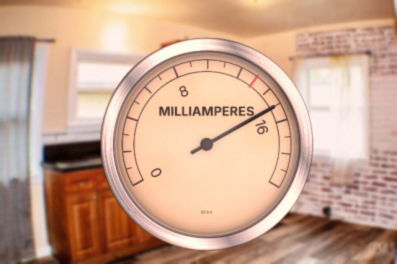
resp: 15,mA
